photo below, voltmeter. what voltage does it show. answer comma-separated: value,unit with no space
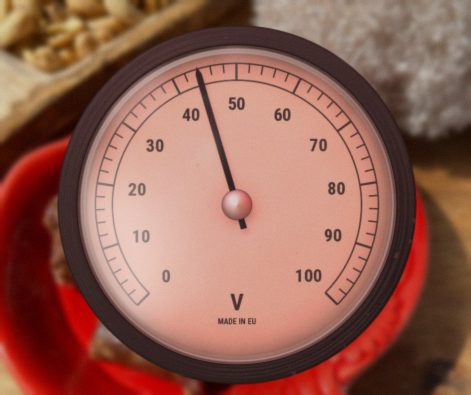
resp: 44,V
